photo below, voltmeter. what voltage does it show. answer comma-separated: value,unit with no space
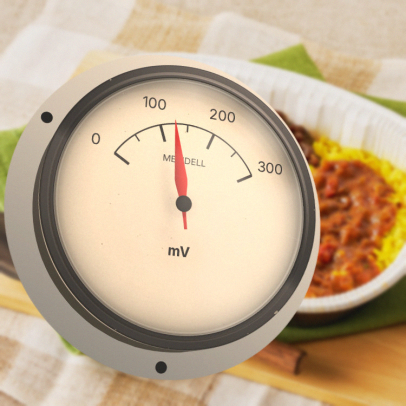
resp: 125,mV
